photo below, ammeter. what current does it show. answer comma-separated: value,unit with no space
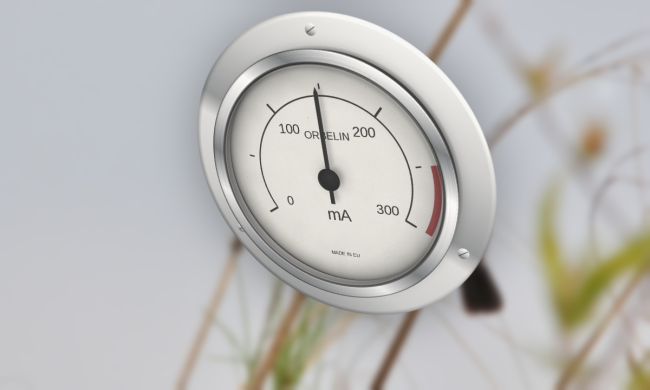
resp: 150,mA
